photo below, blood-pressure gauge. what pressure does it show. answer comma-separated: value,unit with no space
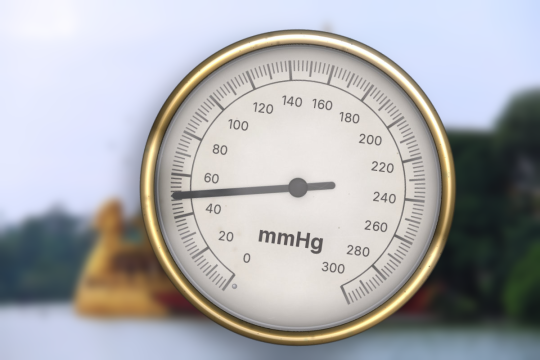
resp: 50,mmHg
